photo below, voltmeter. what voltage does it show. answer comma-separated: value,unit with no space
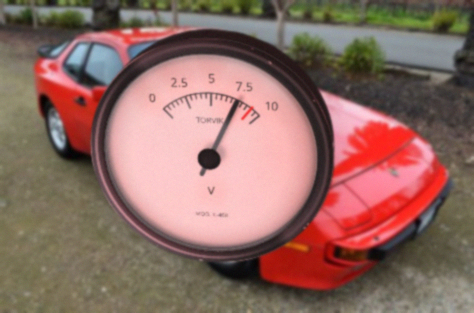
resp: 7.5,V
